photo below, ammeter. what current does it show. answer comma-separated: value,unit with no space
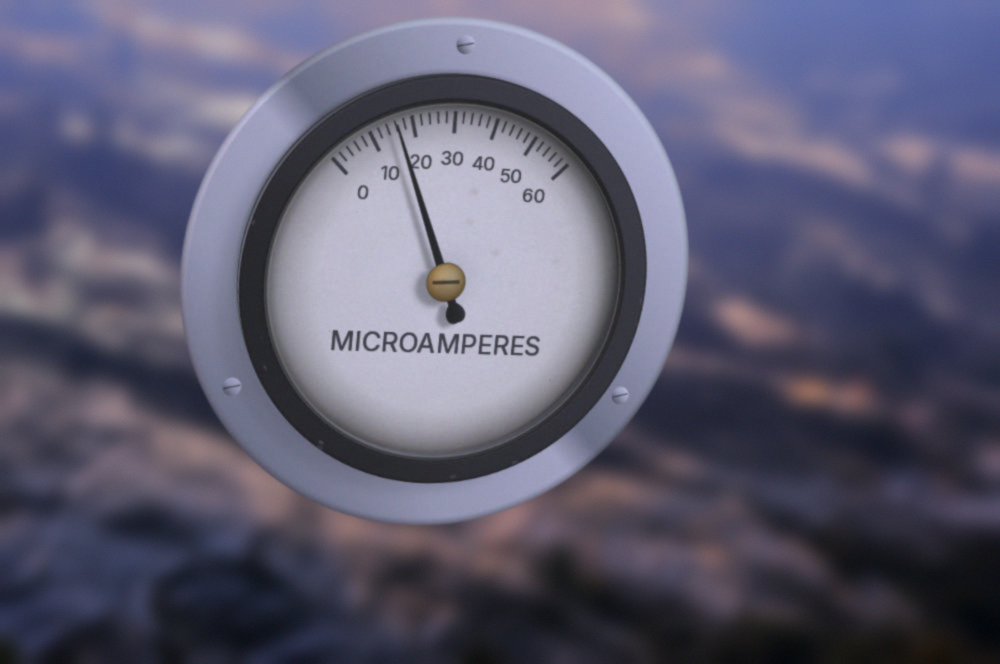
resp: 16,µA
